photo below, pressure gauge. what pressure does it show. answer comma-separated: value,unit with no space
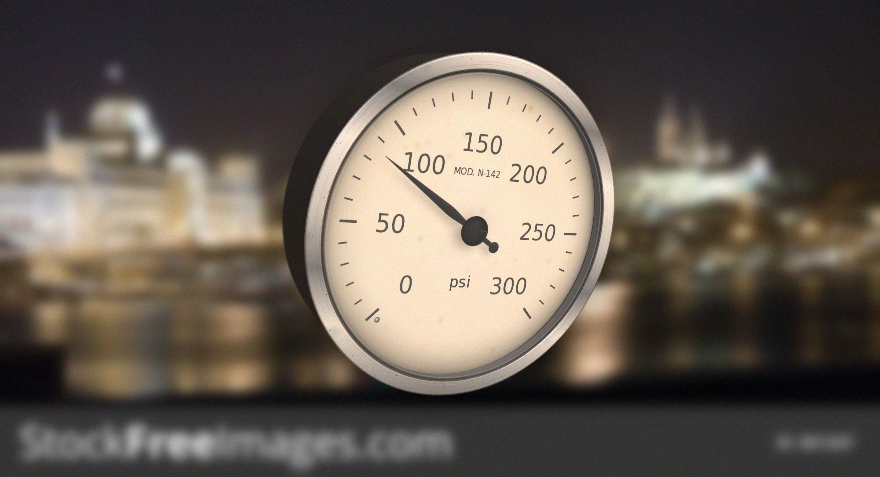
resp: 85,psi
